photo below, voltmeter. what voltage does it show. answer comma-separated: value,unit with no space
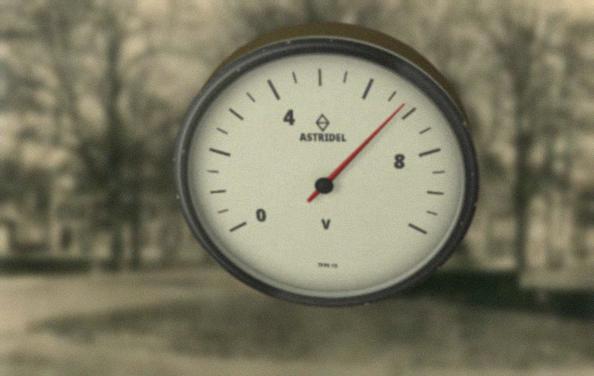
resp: 6.75,V
